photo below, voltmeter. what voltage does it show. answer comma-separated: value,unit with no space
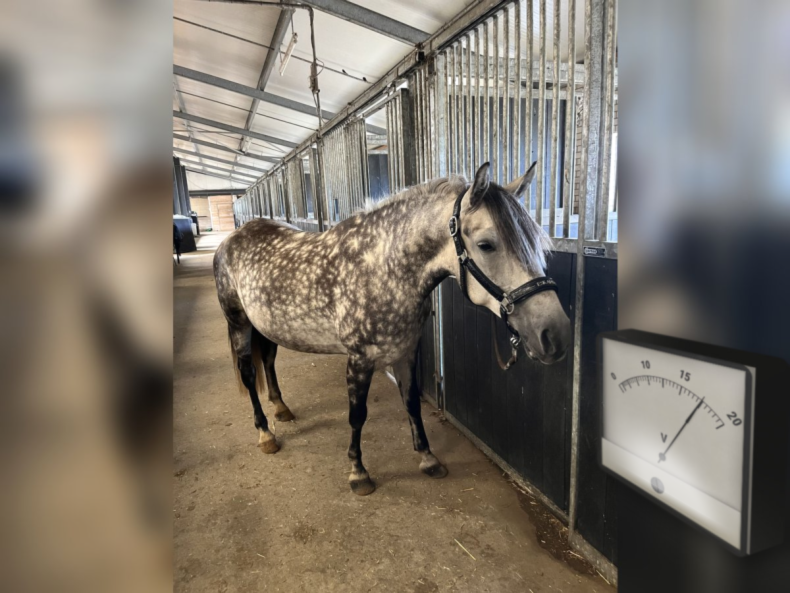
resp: 17.5,V
